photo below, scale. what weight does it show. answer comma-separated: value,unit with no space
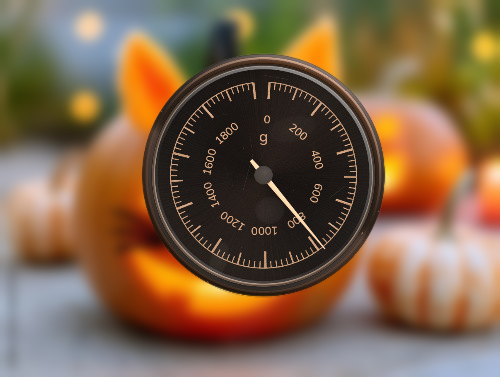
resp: 780,g
